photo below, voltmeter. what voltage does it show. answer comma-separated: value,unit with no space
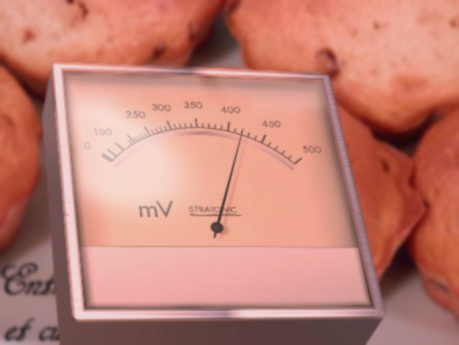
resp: 420,mV
